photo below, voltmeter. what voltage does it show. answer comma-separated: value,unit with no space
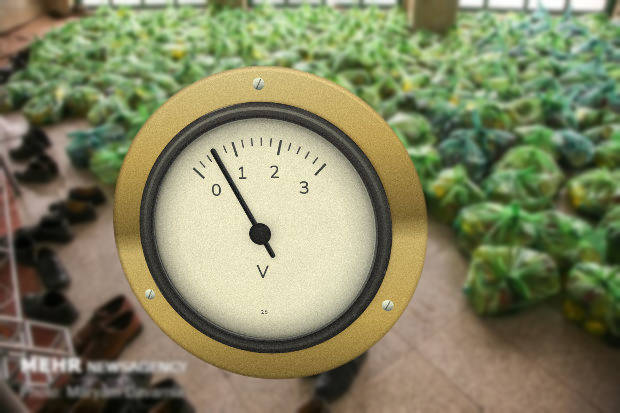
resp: 0.6,V
